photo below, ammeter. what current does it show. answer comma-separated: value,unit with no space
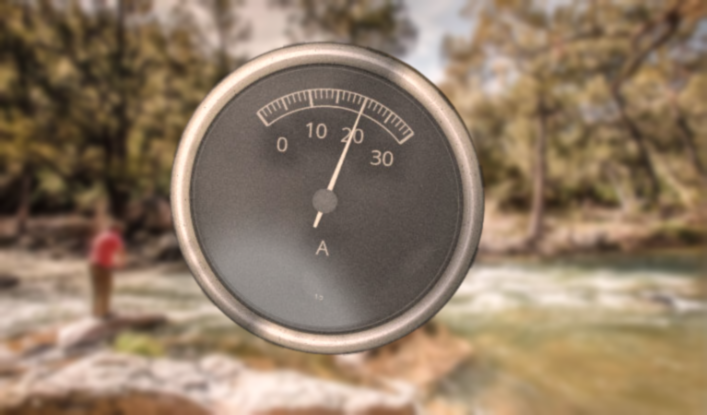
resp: 20,A
